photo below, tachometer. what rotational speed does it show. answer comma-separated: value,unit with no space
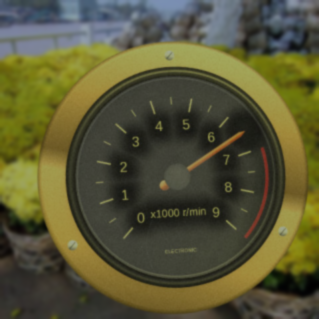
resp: 6500,rpm
